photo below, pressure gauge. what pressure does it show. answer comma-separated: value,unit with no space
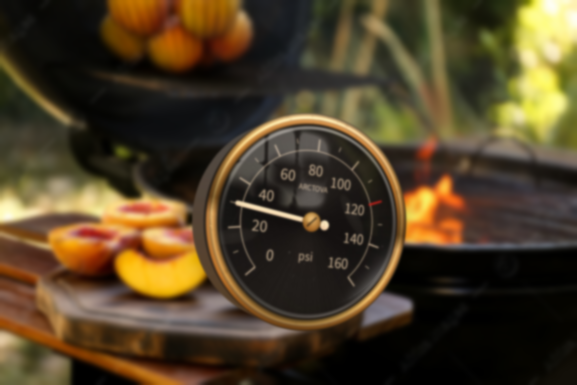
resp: 30,psi
